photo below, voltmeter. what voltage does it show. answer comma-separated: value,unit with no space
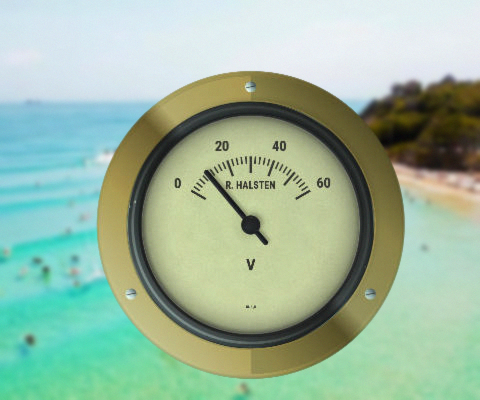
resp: 10,V
